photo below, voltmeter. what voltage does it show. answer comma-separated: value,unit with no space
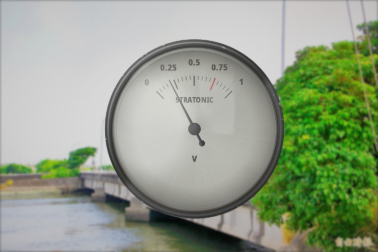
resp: 0.2,V
